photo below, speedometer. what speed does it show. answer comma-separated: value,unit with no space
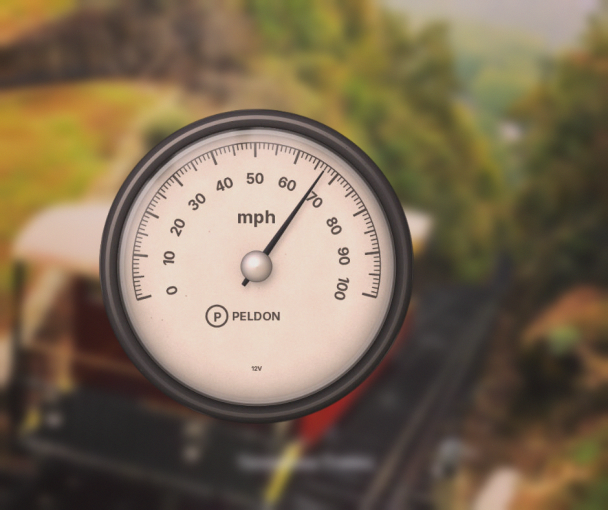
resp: 67,mph
